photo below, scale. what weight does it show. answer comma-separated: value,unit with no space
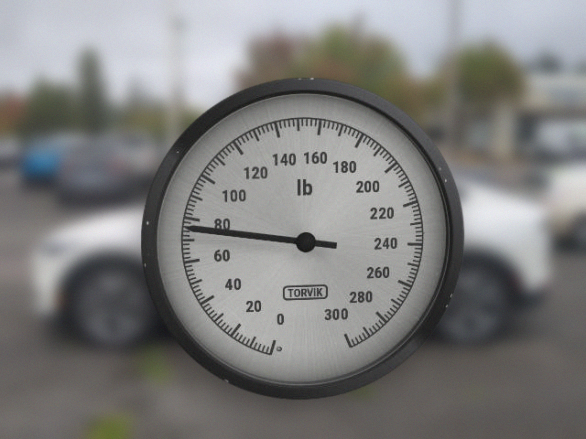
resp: 76,lb
